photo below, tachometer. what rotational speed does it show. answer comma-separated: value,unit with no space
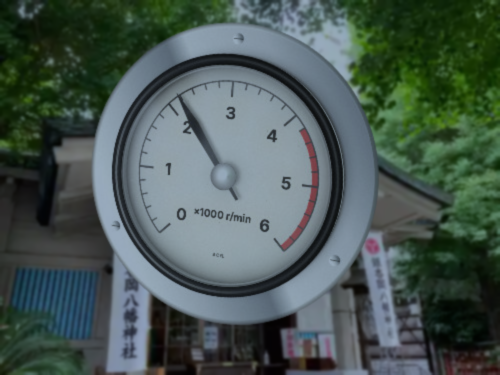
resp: 2200,rpm
